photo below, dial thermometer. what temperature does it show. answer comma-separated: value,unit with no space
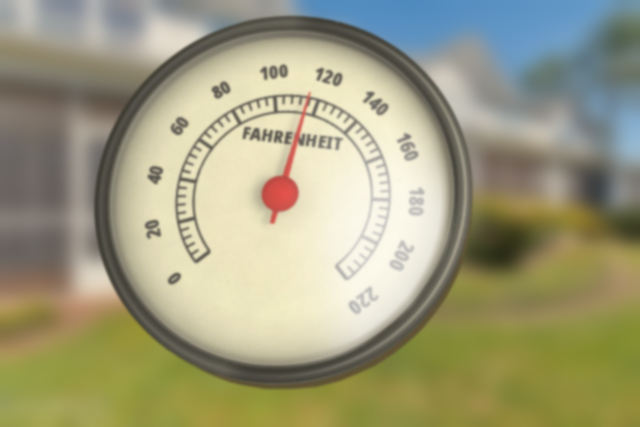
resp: 116,°F
